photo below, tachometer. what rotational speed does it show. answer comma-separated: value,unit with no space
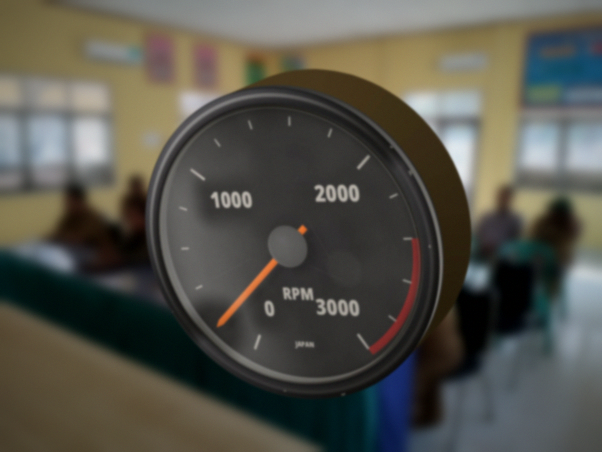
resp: 200,rpm
